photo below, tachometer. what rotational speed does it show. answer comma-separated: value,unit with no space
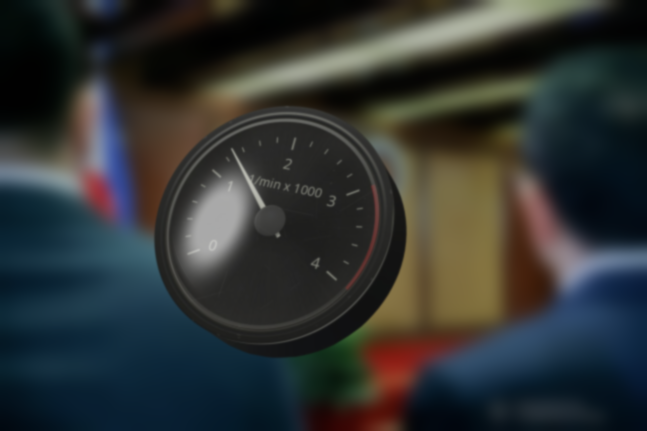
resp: 1300,rpm
